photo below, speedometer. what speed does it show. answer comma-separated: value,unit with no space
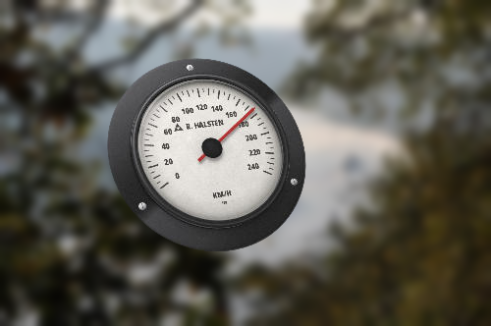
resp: 175,km/h
